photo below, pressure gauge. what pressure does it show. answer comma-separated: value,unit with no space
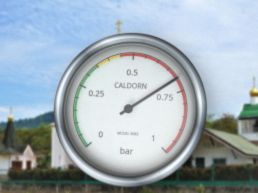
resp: 0.7,bar
